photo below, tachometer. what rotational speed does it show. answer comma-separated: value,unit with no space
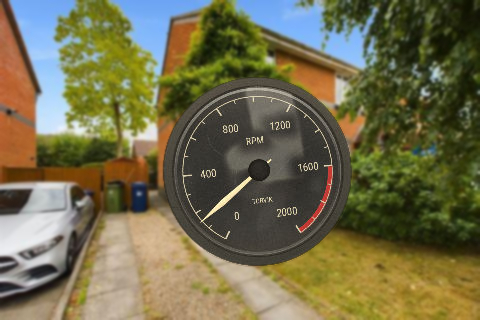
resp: 150,rpm
